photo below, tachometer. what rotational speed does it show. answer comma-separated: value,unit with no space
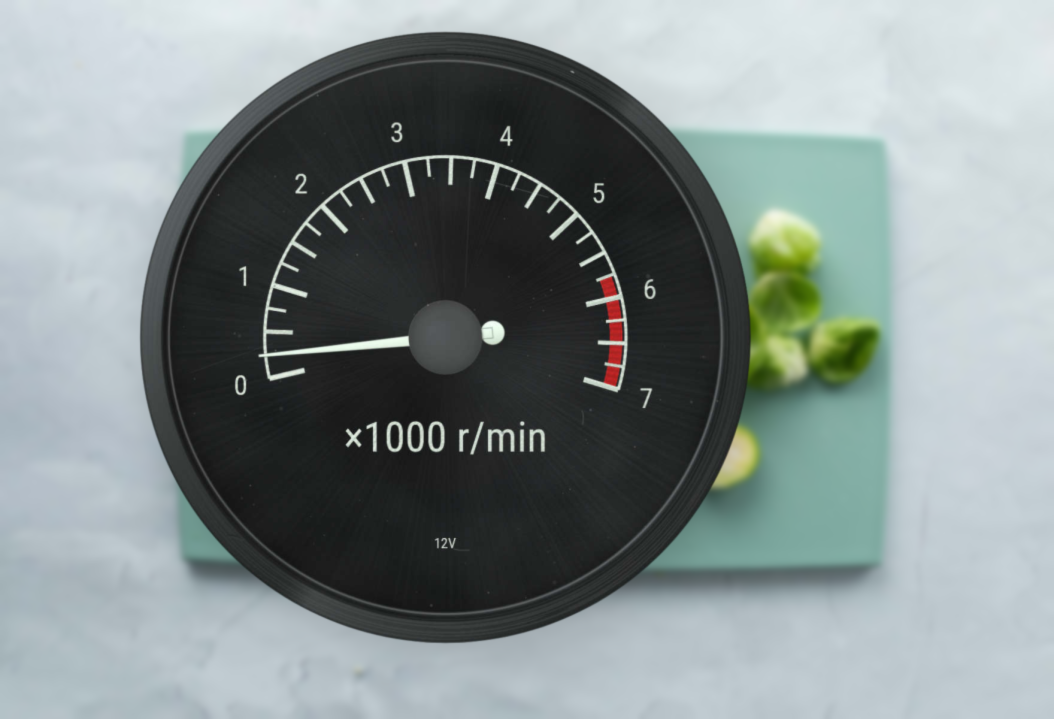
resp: 250,rpm
